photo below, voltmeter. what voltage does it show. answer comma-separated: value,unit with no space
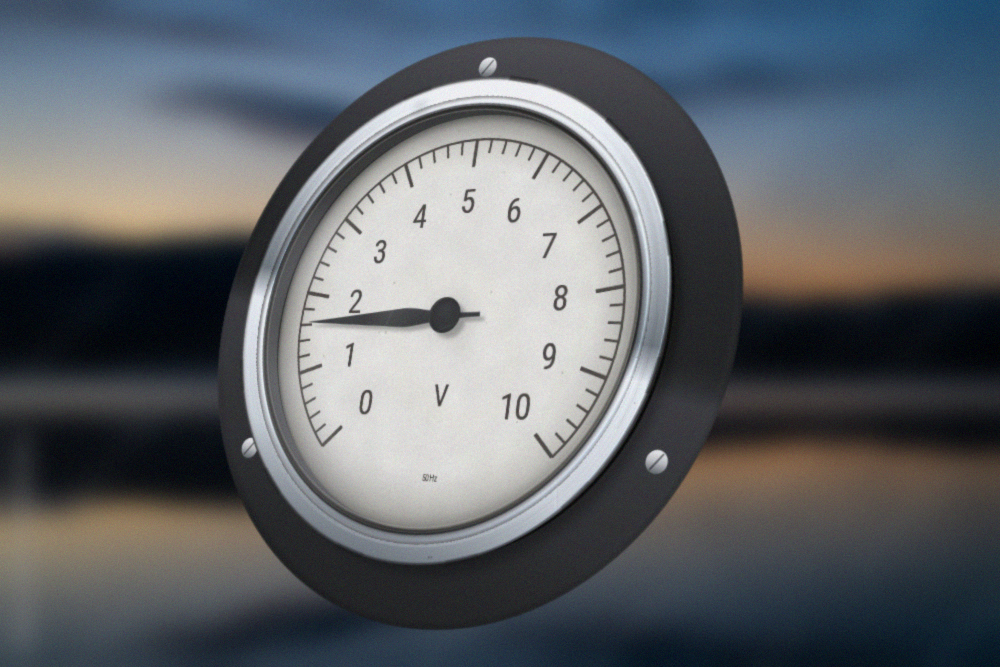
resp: 1.6,V
